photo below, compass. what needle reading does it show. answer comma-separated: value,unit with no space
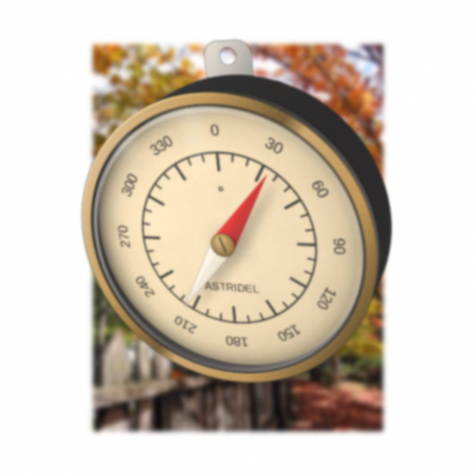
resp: 35,°
